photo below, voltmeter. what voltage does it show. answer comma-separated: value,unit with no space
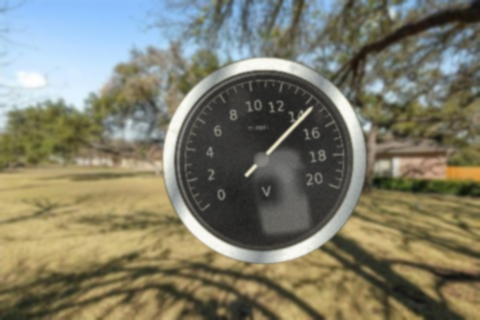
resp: 14.5,V
